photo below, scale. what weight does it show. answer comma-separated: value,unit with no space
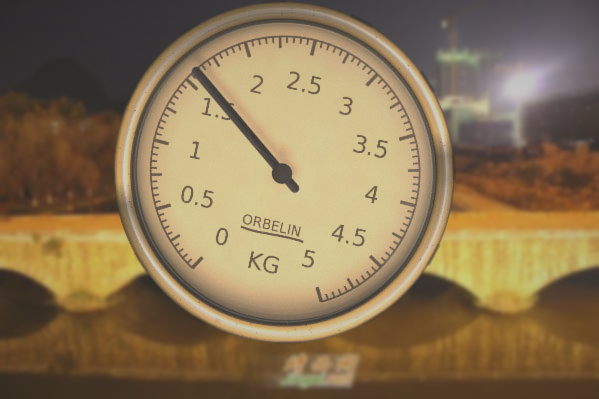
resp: 1.6,kg
